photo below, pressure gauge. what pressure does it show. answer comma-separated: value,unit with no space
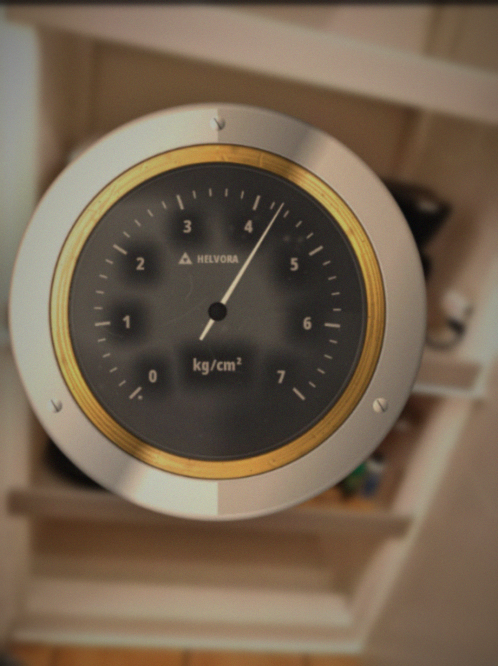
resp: 4.3,kg/cm²
